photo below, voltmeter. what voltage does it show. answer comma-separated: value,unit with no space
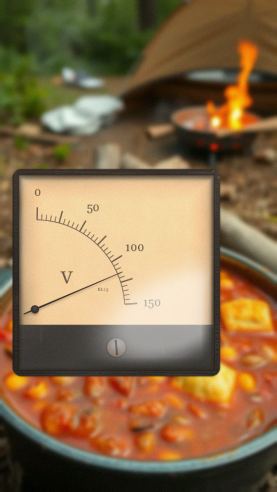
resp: 115,V
